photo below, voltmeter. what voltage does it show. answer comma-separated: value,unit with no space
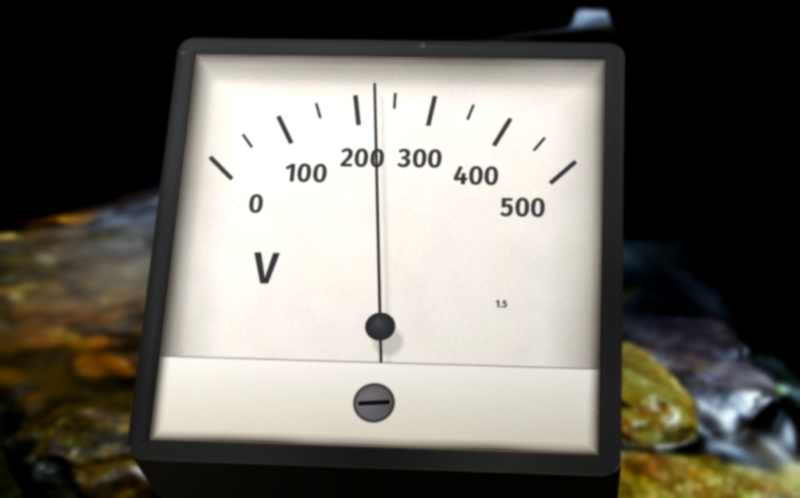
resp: 225,V
